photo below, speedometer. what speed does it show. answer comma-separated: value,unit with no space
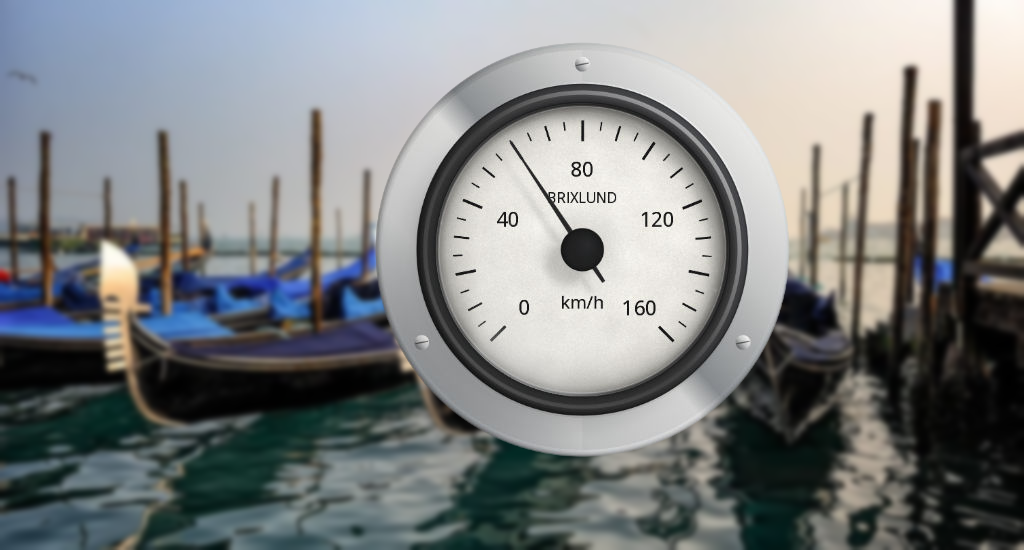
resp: 60,km/h
